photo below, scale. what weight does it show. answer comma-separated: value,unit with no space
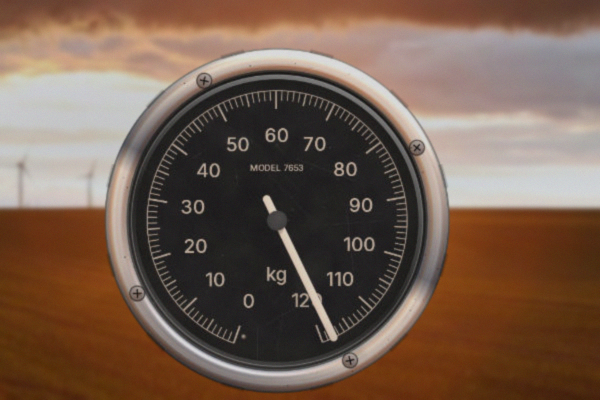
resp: 118,kg
